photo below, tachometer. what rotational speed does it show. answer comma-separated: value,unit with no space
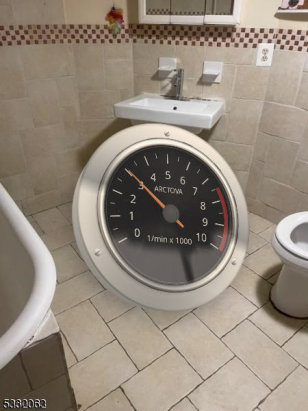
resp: 3000,rpm
